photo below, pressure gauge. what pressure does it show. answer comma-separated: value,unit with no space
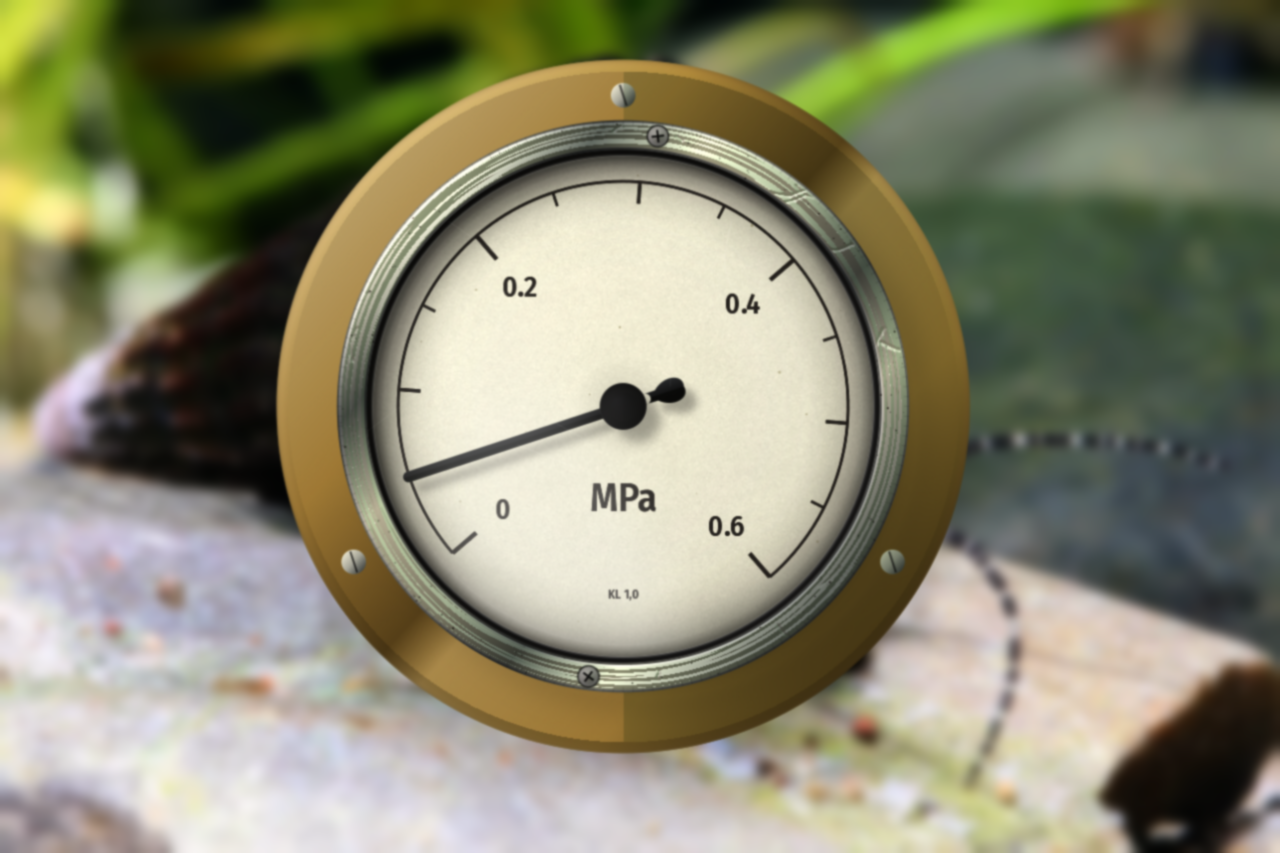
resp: 0.05,MPa
